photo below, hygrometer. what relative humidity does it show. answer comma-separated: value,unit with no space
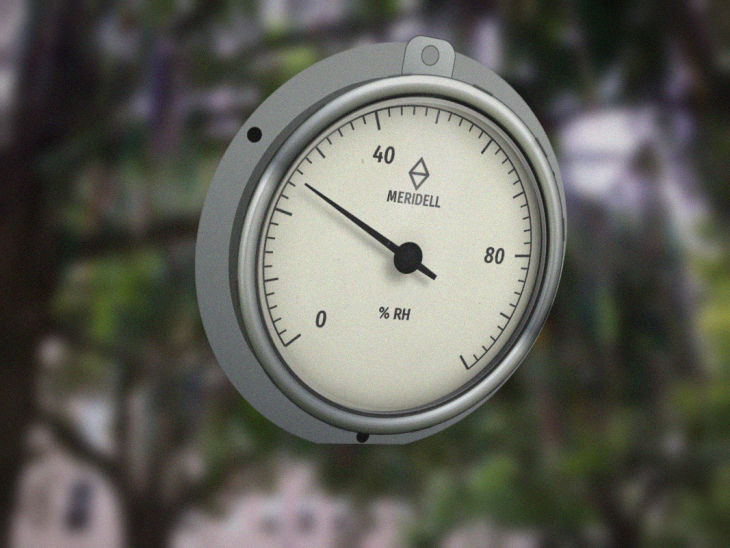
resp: 25,%
